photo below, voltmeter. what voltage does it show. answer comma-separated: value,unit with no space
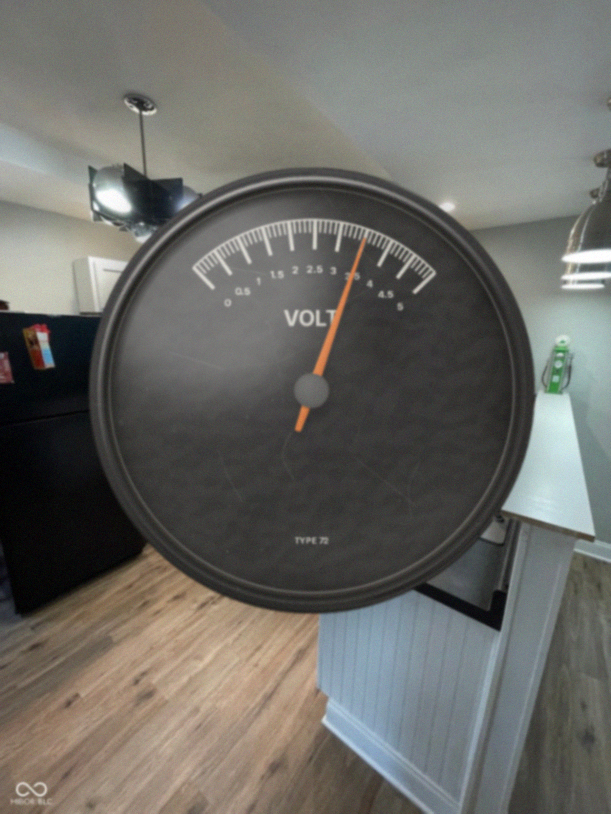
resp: 3.5,V
